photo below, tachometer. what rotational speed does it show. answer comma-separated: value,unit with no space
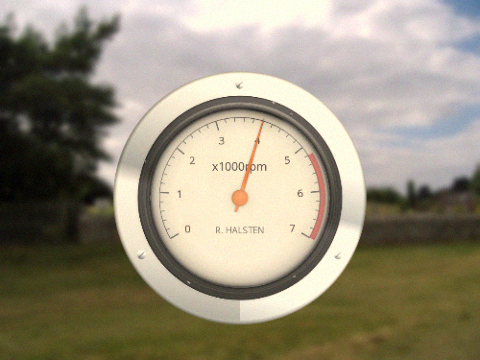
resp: 4000,rpm
